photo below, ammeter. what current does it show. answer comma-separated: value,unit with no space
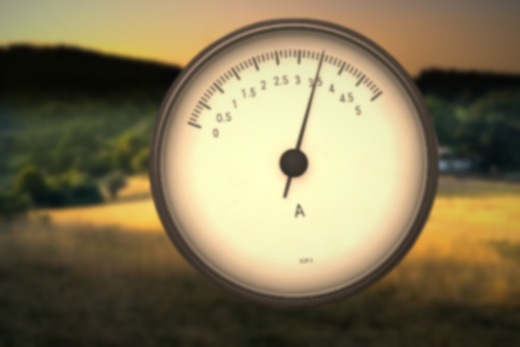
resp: 3.5,A
